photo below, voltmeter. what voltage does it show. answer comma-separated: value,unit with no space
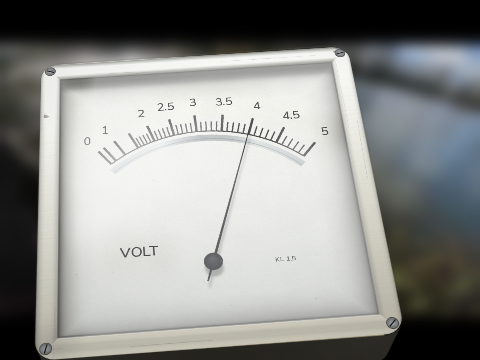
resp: 4,V
